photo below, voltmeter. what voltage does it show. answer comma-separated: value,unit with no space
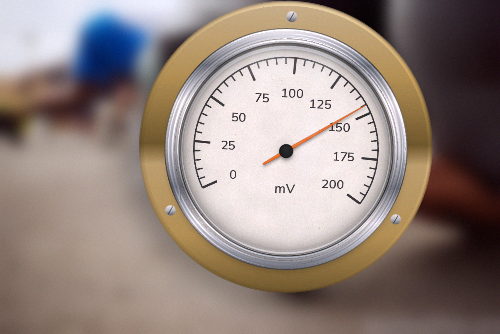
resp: 145,mV
